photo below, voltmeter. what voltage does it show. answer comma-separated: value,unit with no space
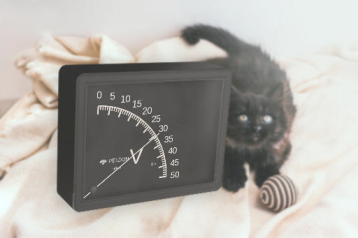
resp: 30,V
